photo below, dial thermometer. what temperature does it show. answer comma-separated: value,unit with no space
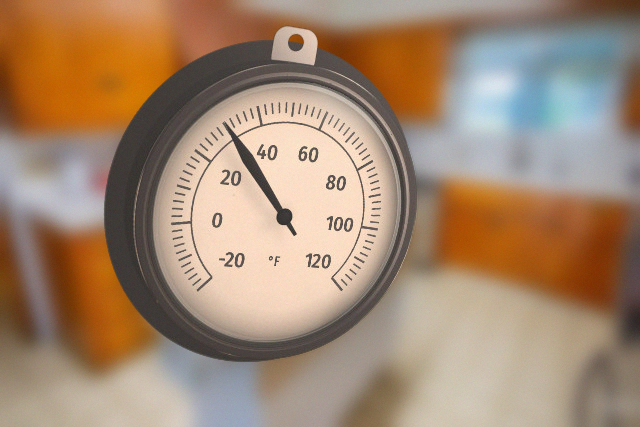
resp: 30,°F
